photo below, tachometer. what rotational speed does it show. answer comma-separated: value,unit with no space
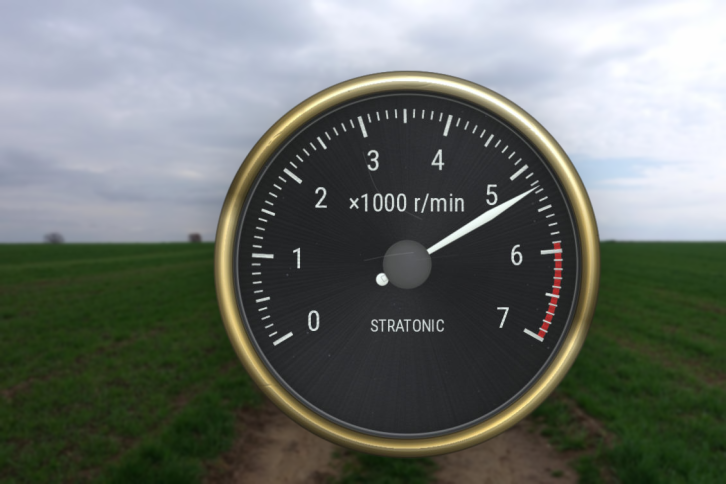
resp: 5250,rpm
